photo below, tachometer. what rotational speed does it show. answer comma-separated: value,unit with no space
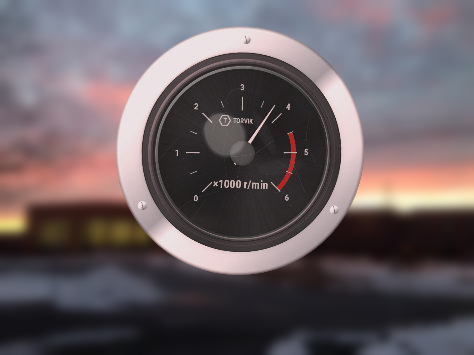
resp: 3750,rpm
